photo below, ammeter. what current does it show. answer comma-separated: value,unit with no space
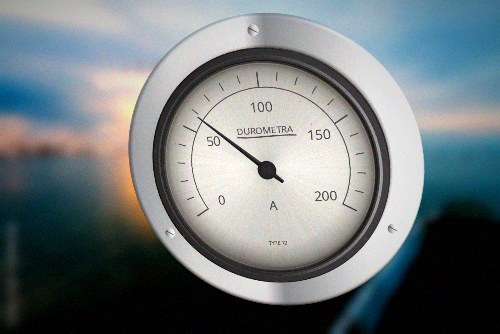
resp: 60,A
